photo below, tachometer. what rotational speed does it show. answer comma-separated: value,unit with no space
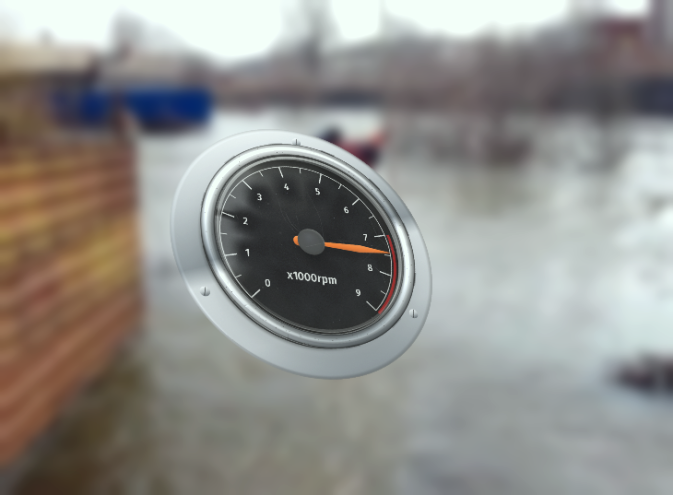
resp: 7500,rpm
